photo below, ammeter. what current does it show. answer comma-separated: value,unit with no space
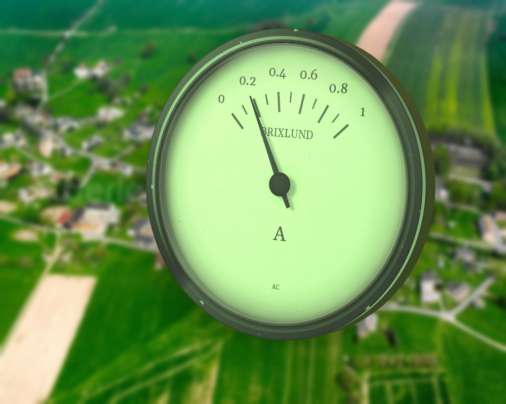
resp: 0.2,A
